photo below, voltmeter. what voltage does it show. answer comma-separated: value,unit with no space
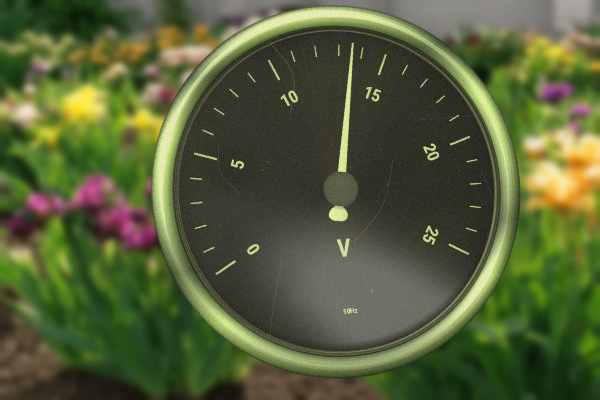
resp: 13.5,V
